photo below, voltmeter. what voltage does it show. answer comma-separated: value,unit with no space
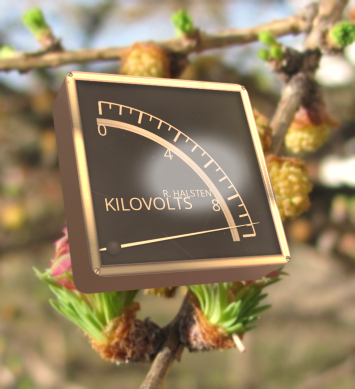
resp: 9.5,kV
